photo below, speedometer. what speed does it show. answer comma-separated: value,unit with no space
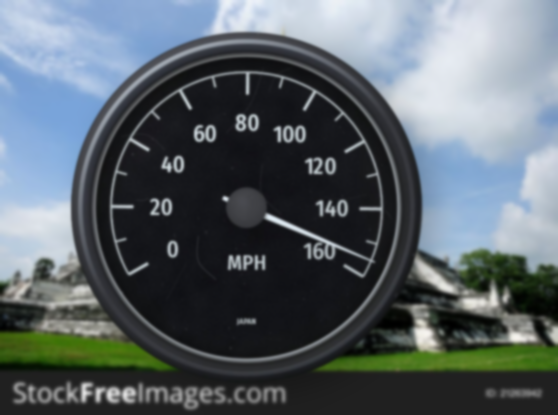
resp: 155,mph
